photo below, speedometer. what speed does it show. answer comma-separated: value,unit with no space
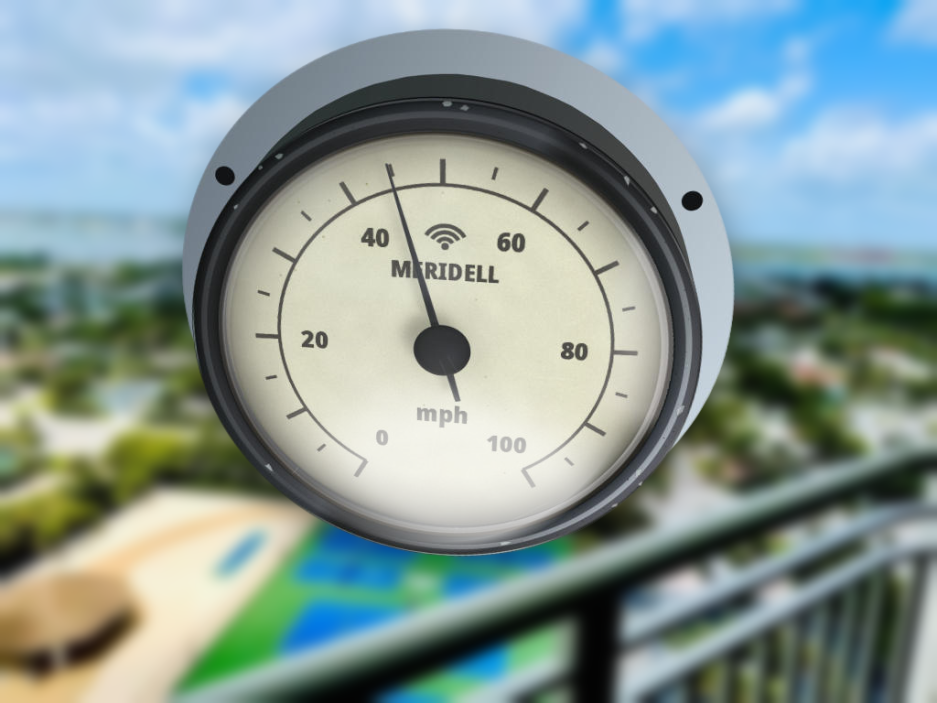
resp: 45,mph
